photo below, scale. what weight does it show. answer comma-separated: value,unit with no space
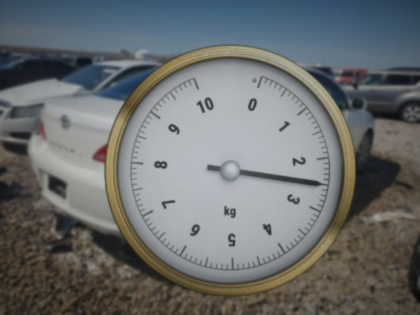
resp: 2.5,kg
